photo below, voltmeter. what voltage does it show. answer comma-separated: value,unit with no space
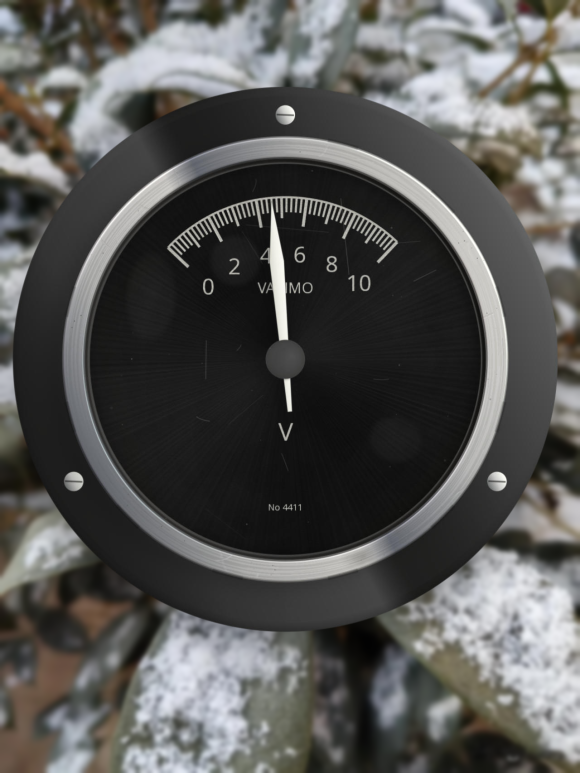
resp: 4.6,V
